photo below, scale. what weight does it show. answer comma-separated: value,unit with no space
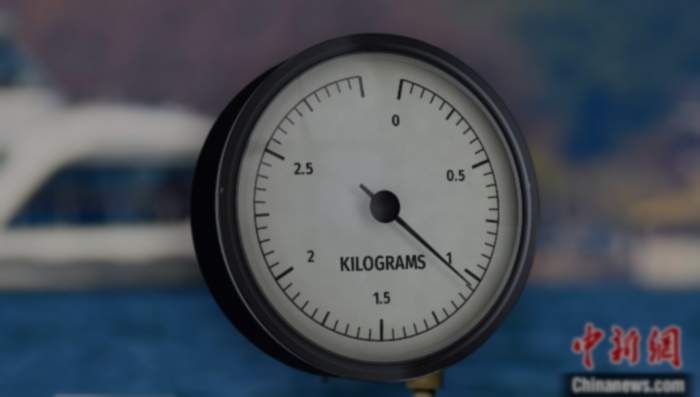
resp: 1.05,kg
